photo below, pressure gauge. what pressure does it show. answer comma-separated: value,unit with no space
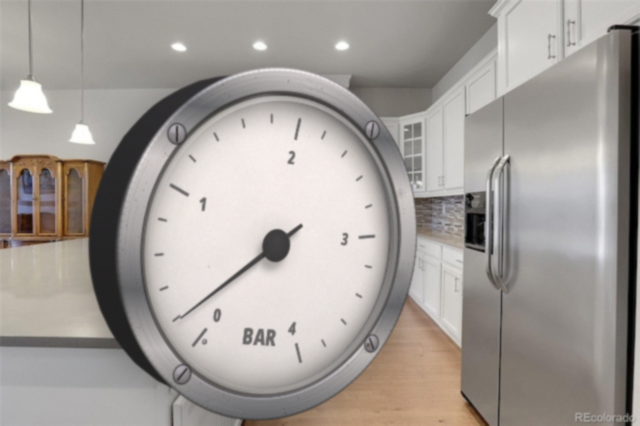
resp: 0.2,bar
